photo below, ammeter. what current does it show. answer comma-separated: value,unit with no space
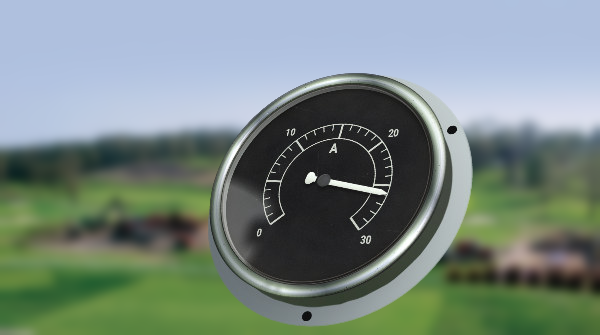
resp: 26,A
